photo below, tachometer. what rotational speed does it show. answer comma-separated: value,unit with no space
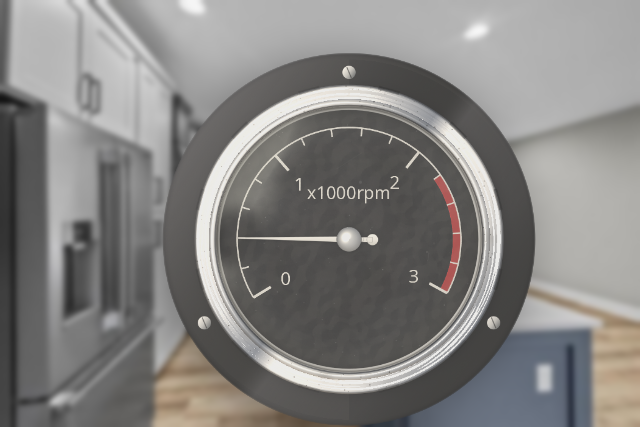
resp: 400,rpm
